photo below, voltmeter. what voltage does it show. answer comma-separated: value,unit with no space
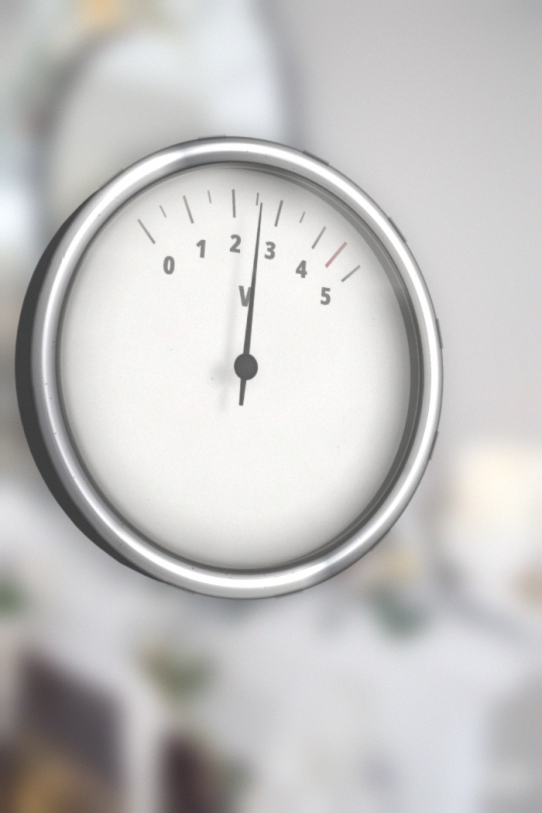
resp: 2.5,V
